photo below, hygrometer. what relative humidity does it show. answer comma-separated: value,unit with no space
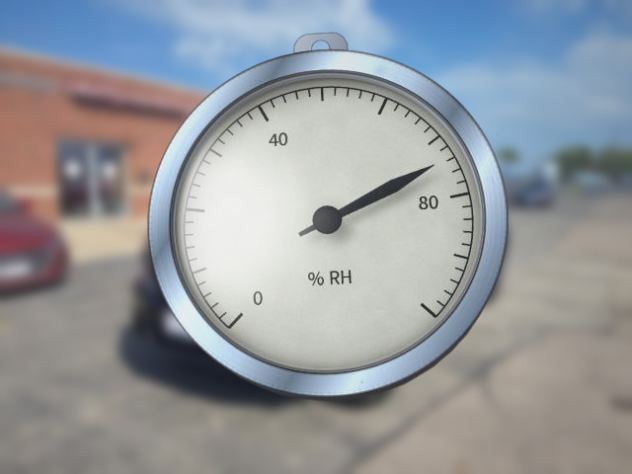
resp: 74,%
